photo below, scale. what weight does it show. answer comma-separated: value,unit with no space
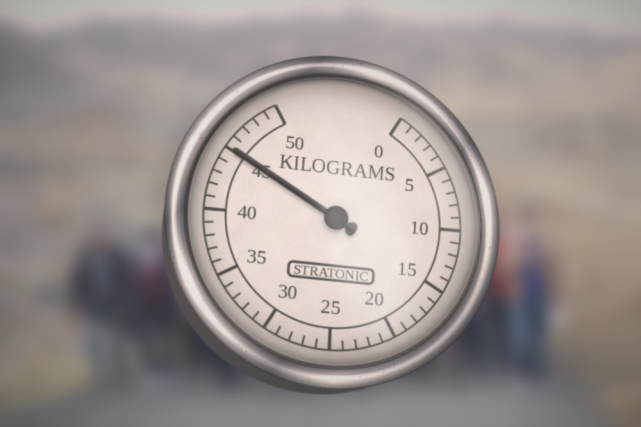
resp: 45,kg
